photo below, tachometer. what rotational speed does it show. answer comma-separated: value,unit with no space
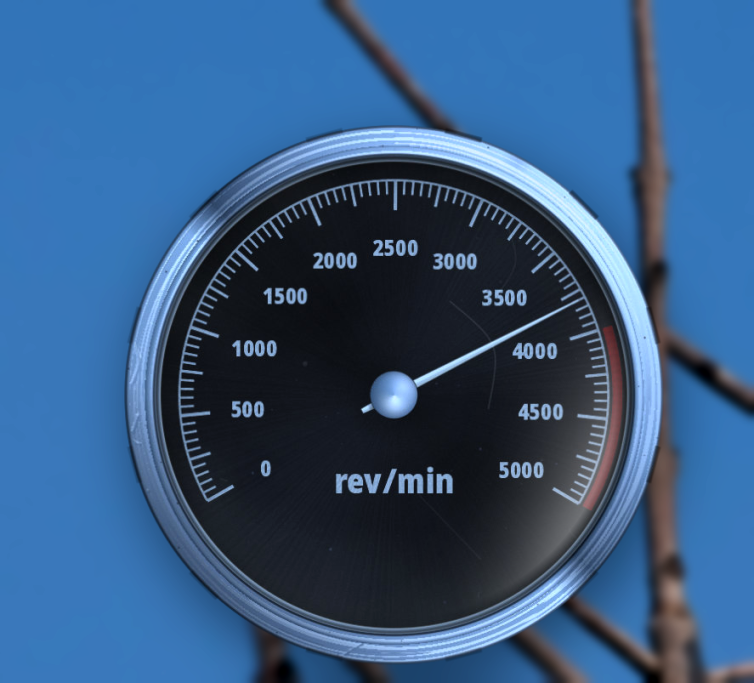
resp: 3800,rpm
